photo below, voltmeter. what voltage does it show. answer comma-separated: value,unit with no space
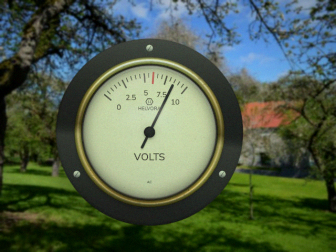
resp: 8.5,V
